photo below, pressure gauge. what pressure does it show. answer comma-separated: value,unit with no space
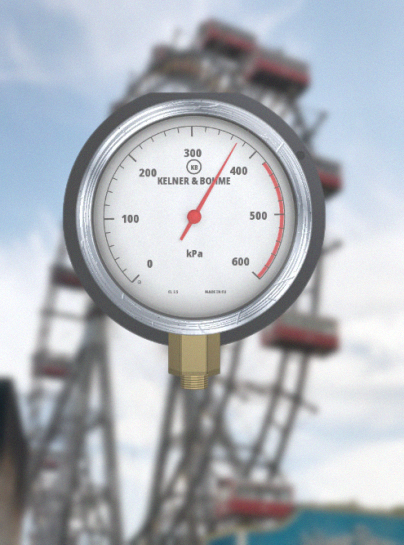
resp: 370,kPa
